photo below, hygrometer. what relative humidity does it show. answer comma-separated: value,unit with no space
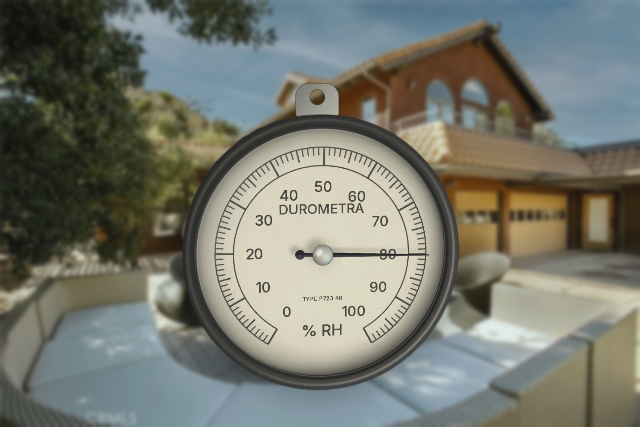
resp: 80,%
